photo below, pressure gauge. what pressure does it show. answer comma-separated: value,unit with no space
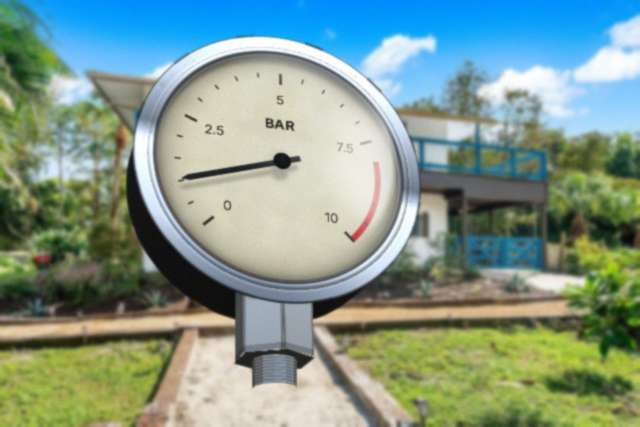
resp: 1,bar
